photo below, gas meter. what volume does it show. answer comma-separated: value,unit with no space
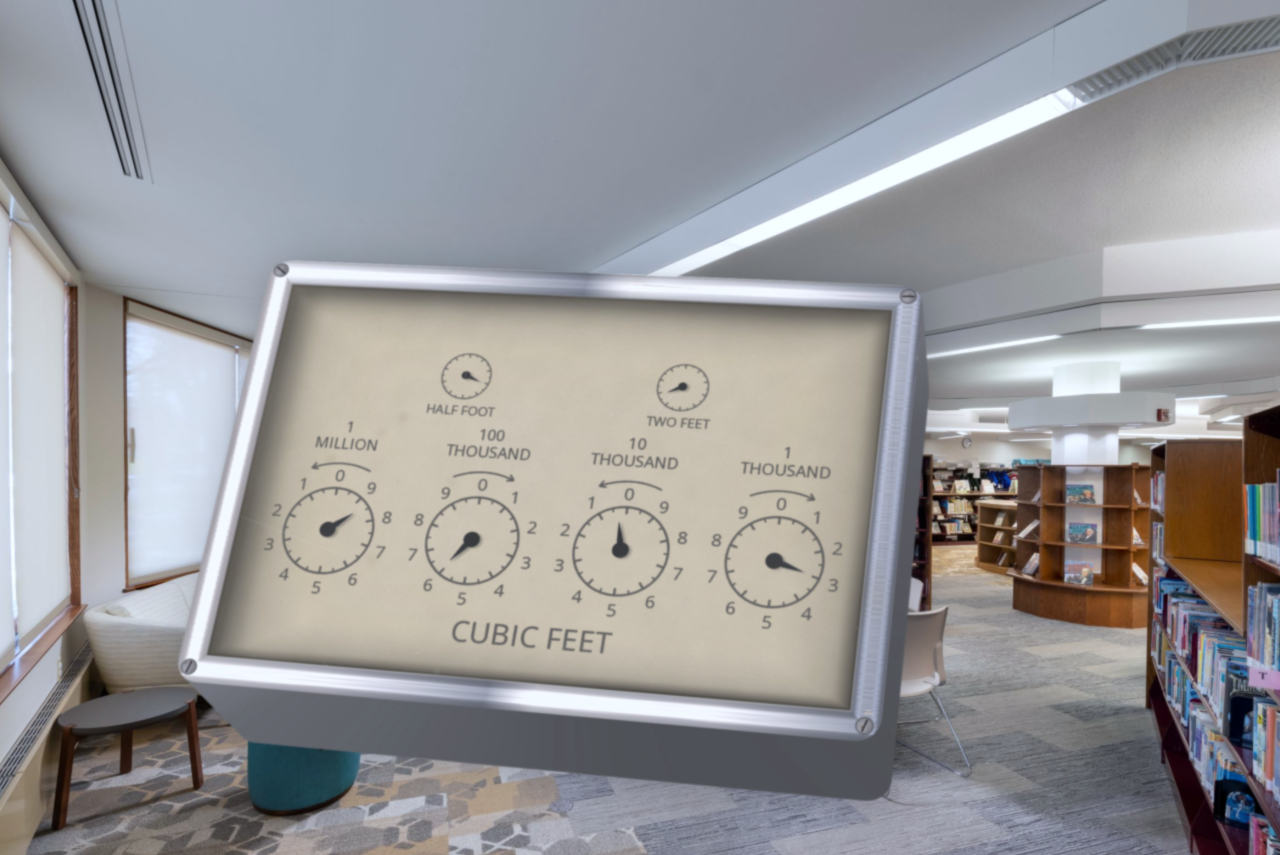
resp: 860300,ft³
